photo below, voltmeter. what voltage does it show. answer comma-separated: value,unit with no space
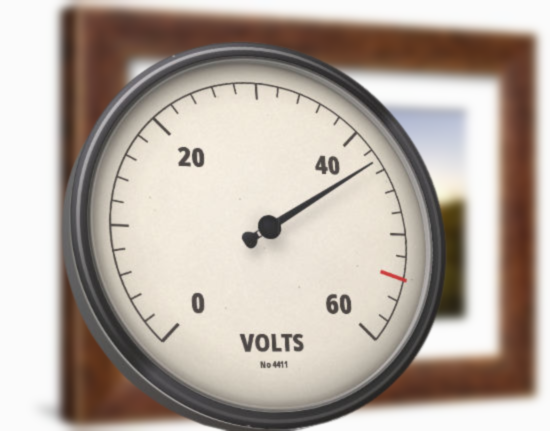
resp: 43,V
